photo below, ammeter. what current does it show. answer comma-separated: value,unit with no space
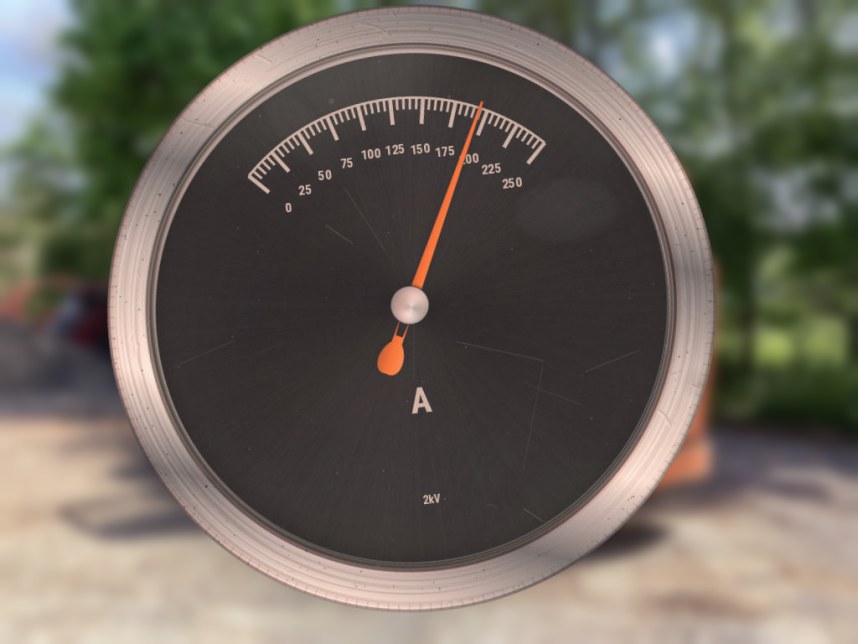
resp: 195,A
